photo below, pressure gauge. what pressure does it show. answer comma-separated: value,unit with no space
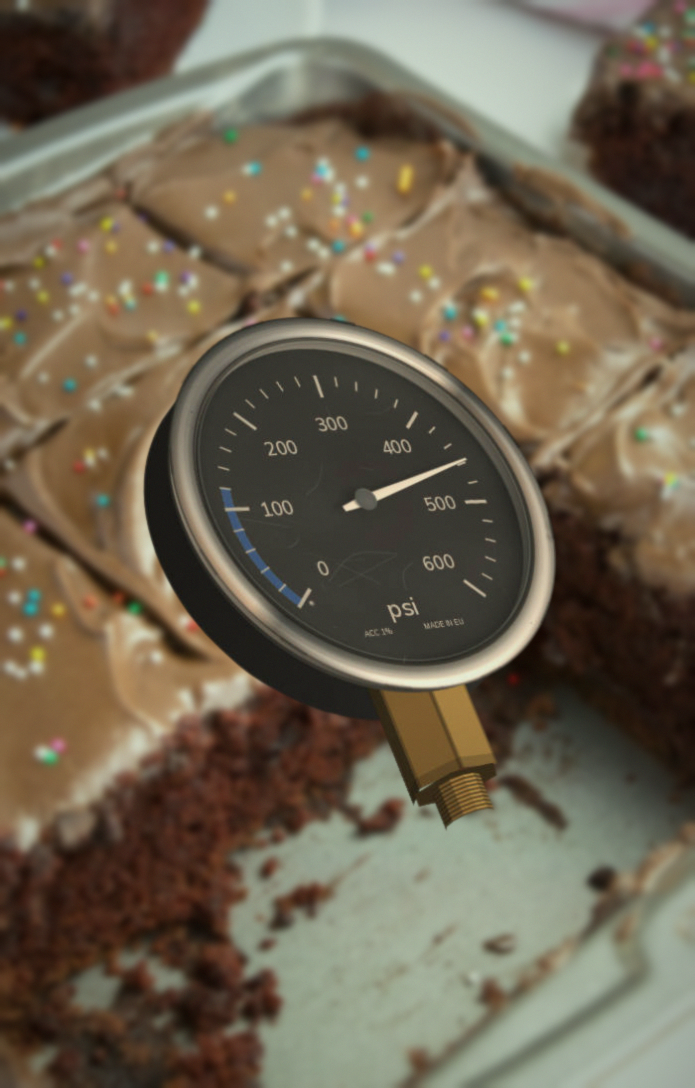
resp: 460,psi
